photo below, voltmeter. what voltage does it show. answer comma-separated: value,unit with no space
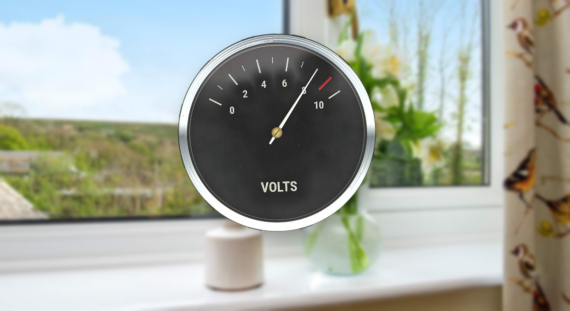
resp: 8,V
